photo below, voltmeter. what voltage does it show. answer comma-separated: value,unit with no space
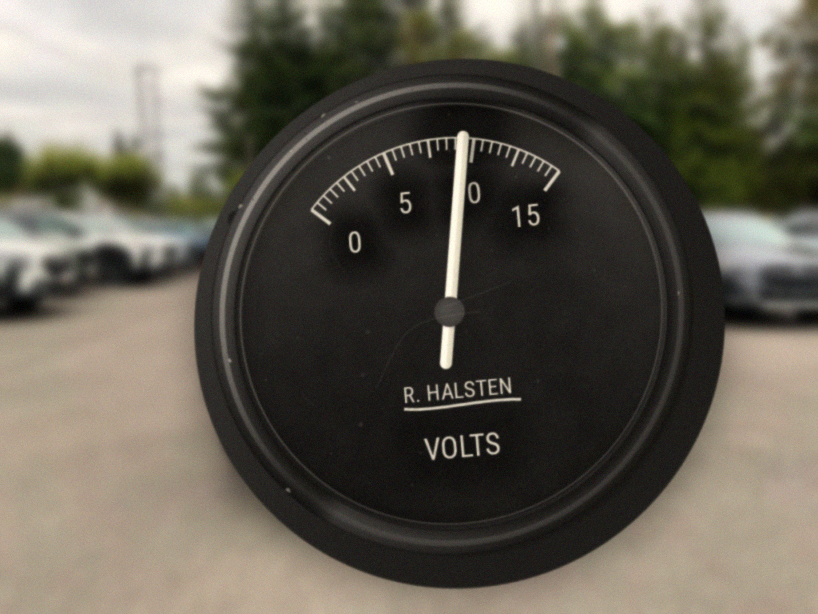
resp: 9.5,V
